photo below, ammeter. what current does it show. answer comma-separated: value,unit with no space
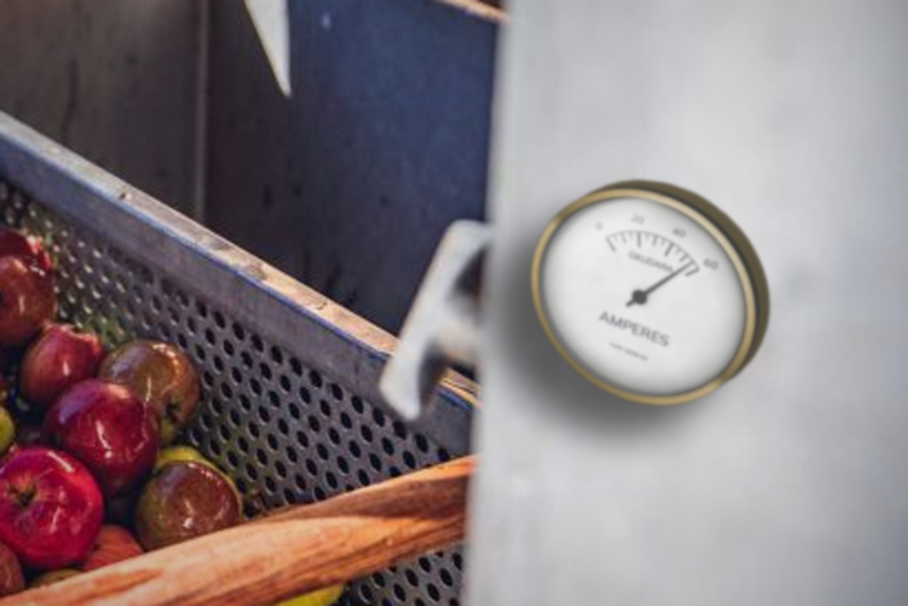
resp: 55,A
